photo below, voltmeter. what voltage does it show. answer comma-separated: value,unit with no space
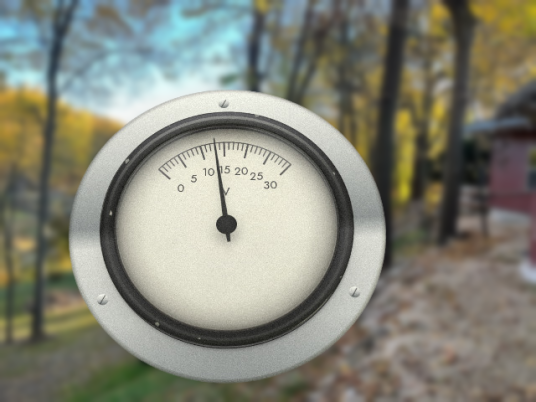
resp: 13,V
